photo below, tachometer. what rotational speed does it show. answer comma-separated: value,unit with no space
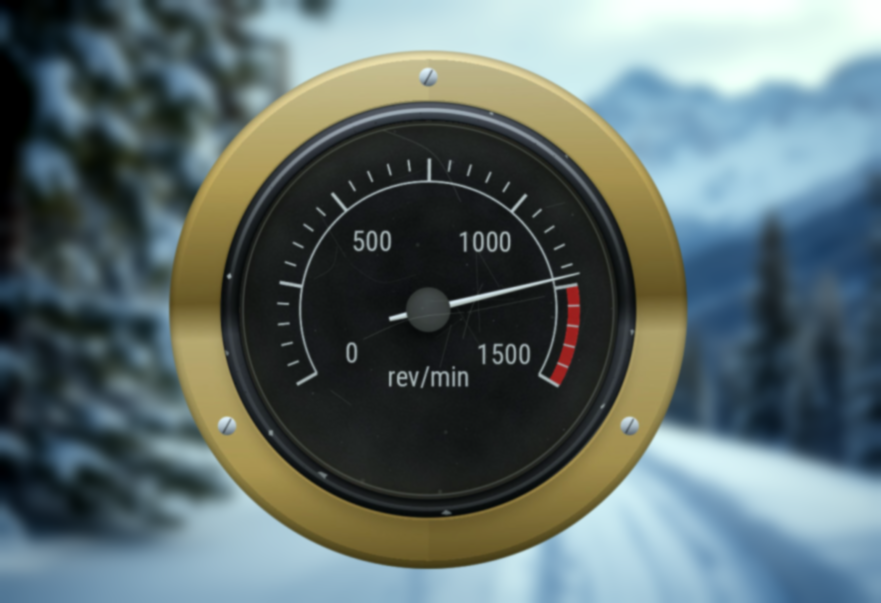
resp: 1225,rpm
